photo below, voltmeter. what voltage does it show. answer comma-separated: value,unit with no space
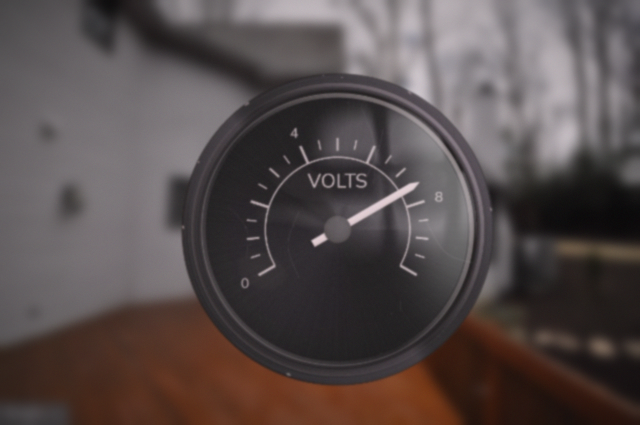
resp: 7.5,V
